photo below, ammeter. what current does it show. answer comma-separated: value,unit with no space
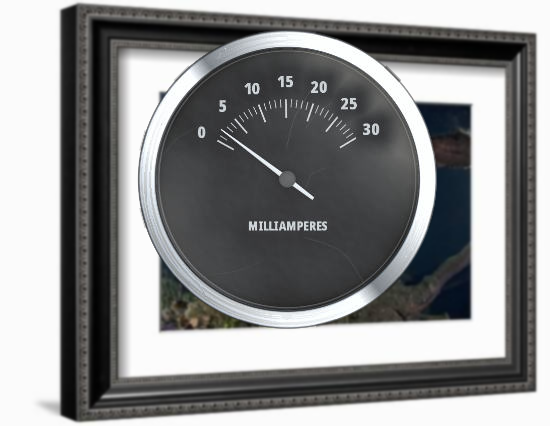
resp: 2,mA
